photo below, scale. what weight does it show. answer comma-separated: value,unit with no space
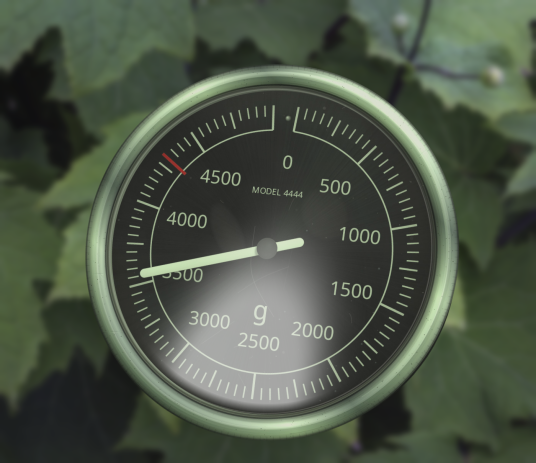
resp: 3550,g
